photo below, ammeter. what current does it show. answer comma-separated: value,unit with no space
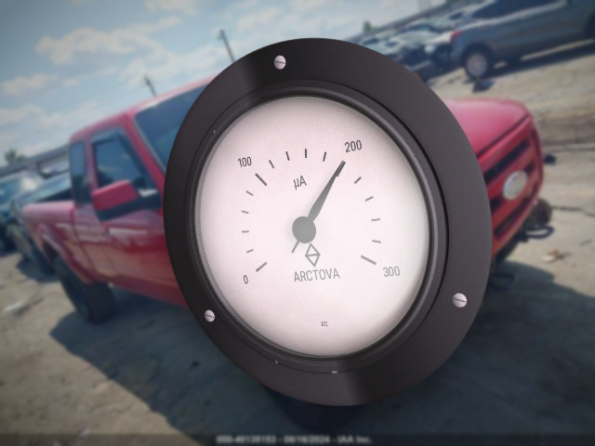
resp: 200,µA
